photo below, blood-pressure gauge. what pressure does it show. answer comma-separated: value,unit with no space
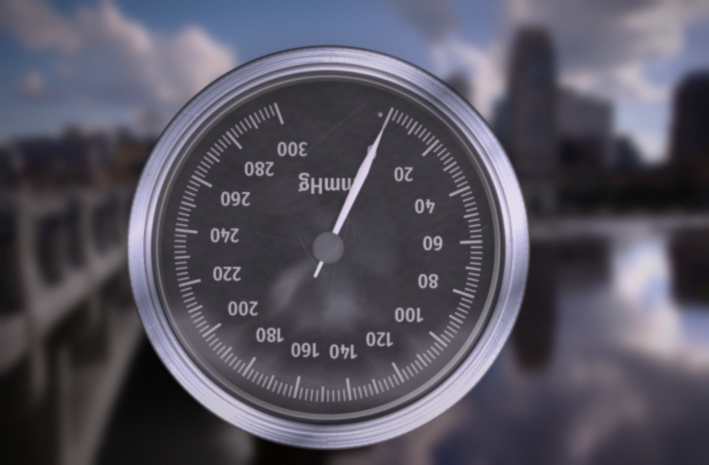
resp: 0,mmHg
